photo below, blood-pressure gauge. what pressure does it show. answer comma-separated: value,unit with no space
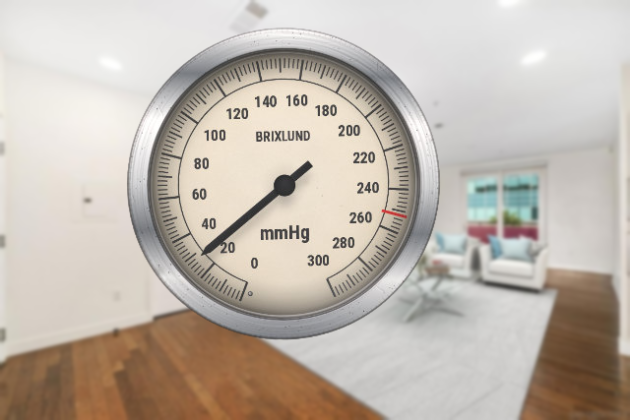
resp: 28,mmHg
